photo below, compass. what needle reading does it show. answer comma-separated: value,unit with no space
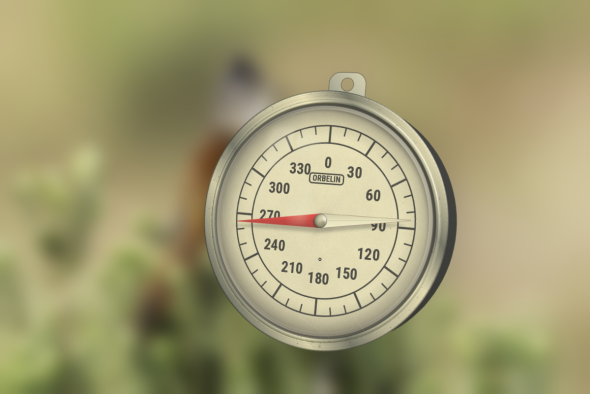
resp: 265,°
